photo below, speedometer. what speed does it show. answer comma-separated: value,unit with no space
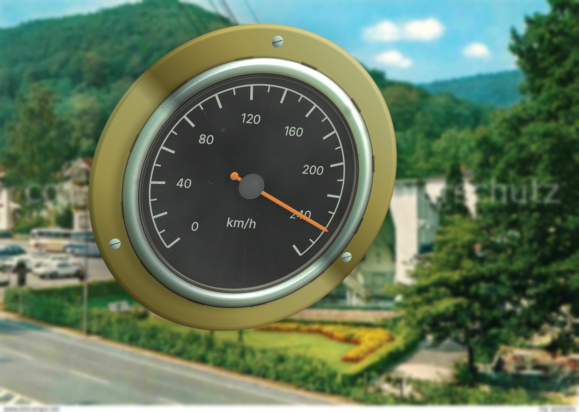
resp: 240,km/h
